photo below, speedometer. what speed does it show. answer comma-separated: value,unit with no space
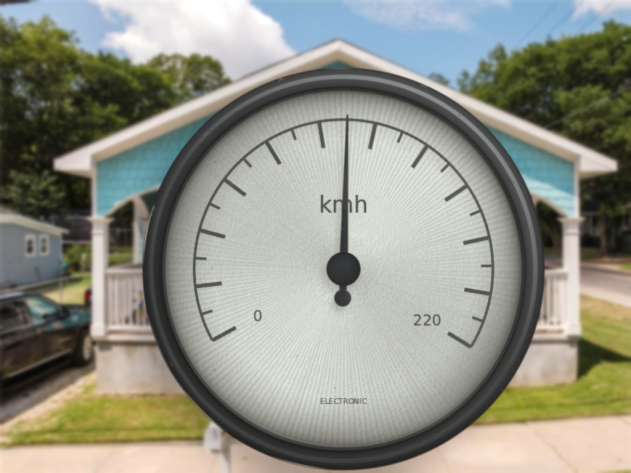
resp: 110,km/h
